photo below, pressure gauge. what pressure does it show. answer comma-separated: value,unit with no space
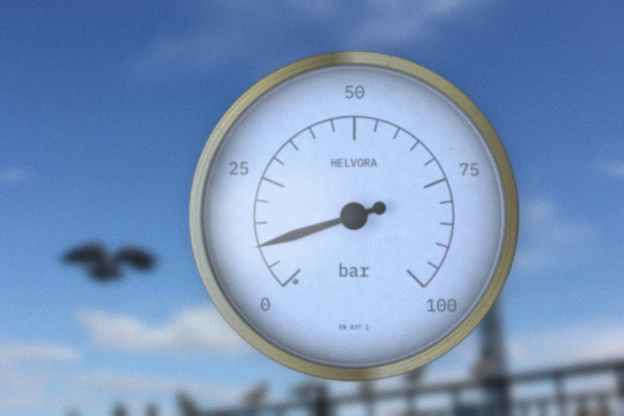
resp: 10,bar
